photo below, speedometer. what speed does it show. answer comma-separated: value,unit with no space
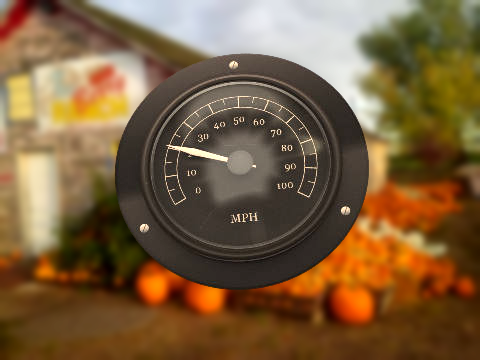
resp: 20,mph
